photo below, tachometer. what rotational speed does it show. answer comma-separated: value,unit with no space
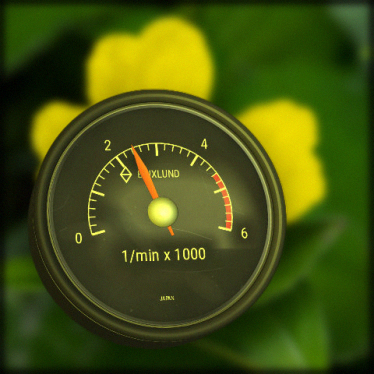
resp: 2400,rpm
